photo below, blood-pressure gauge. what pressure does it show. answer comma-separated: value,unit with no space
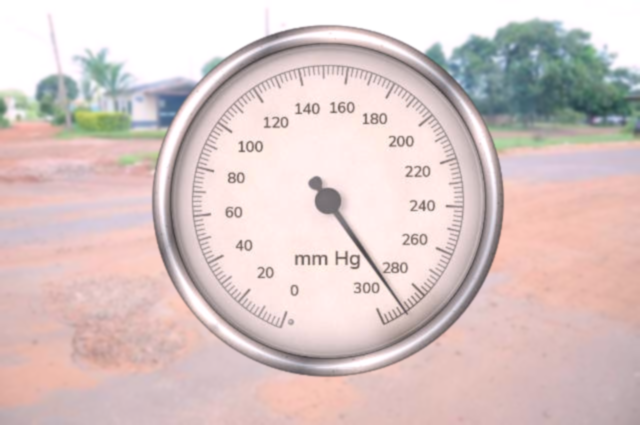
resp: 290,mmHg
